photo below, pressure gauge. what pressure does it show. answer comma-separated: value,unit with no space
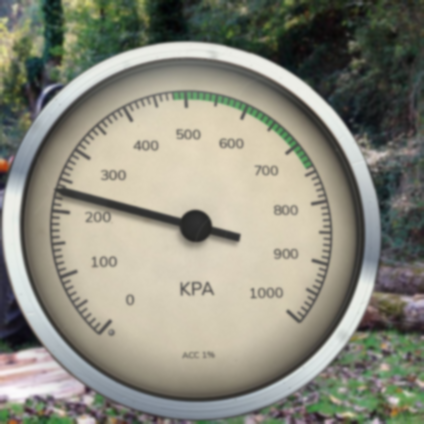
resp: 230,kPa
